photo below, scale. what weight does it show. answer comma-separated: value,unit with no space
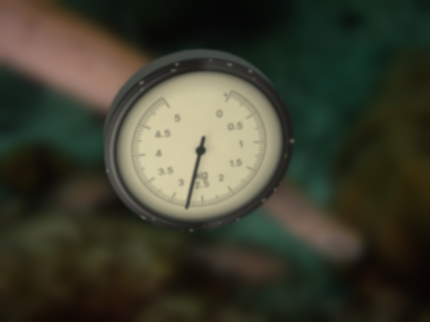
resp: 2.75,kg
